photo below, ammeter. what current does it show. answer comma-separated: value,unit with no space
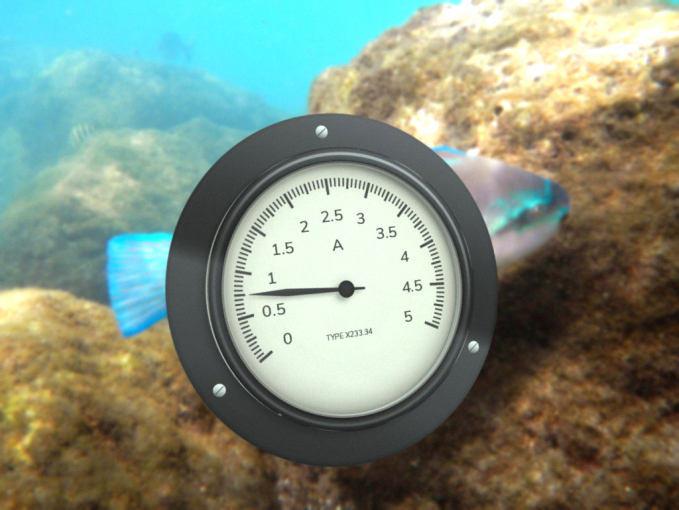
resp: 0.75,A
